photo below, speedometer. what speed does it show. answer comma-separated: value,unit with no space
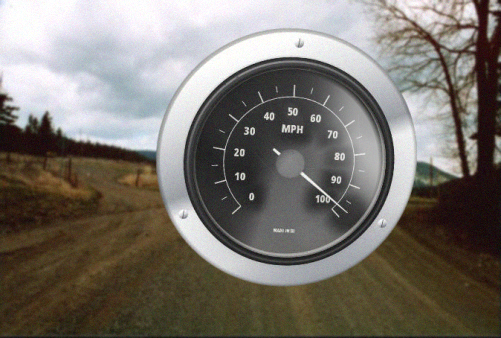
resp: 97.5,mph
